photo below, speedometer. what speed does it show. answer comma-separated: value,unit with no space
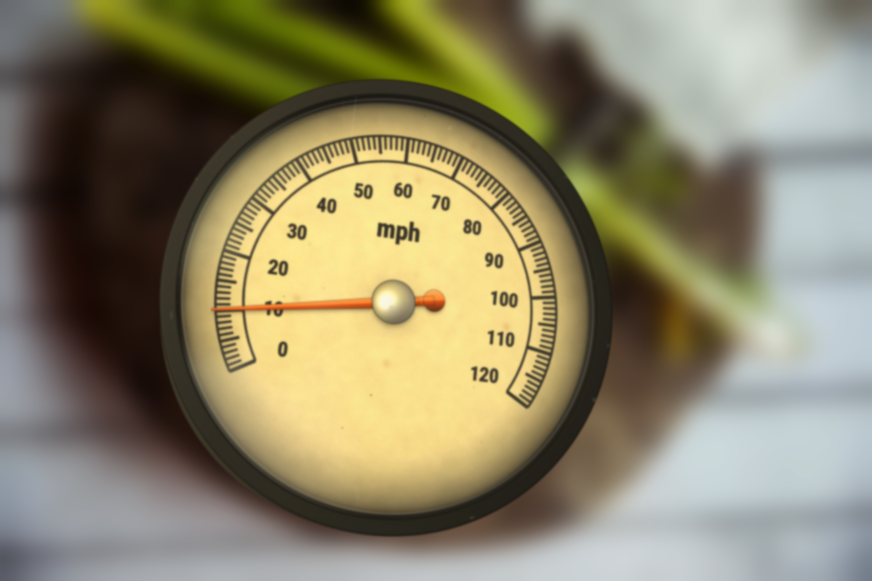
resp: 10,mph
